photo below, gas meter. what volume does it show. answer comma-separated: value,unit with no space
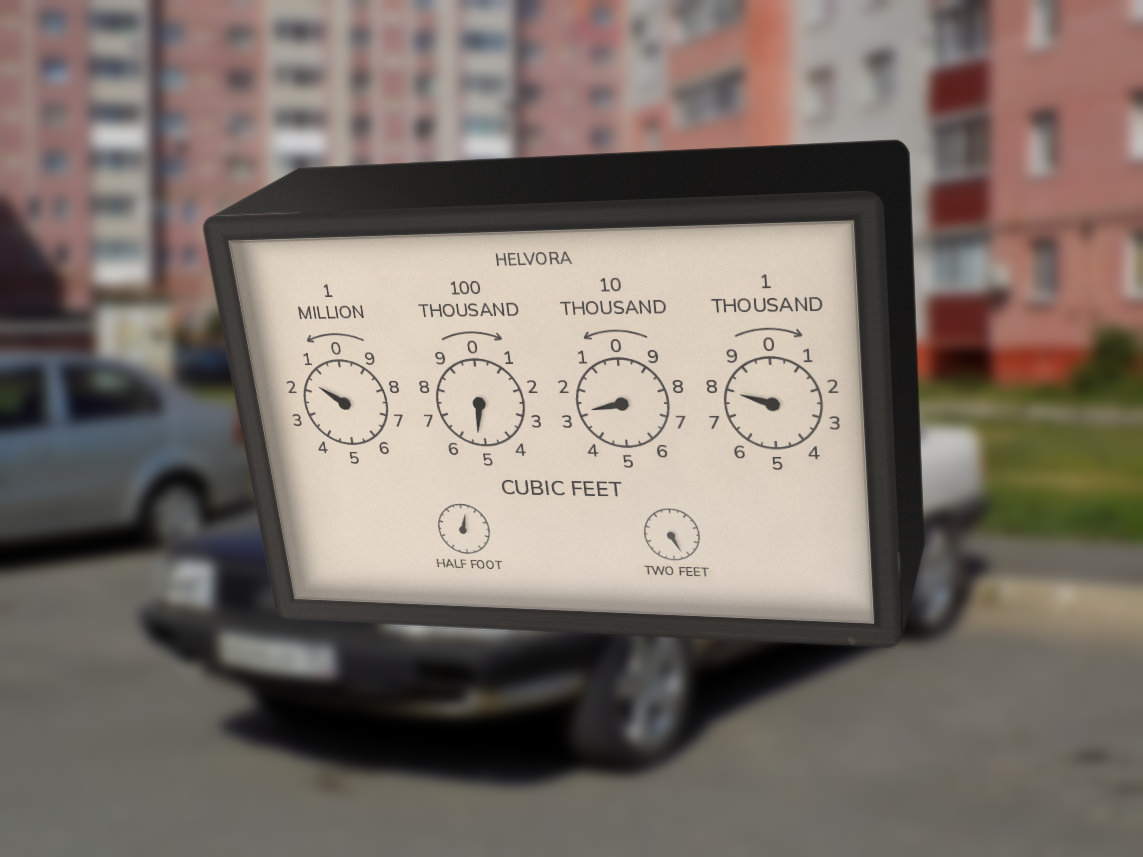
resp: 152800,ft³
